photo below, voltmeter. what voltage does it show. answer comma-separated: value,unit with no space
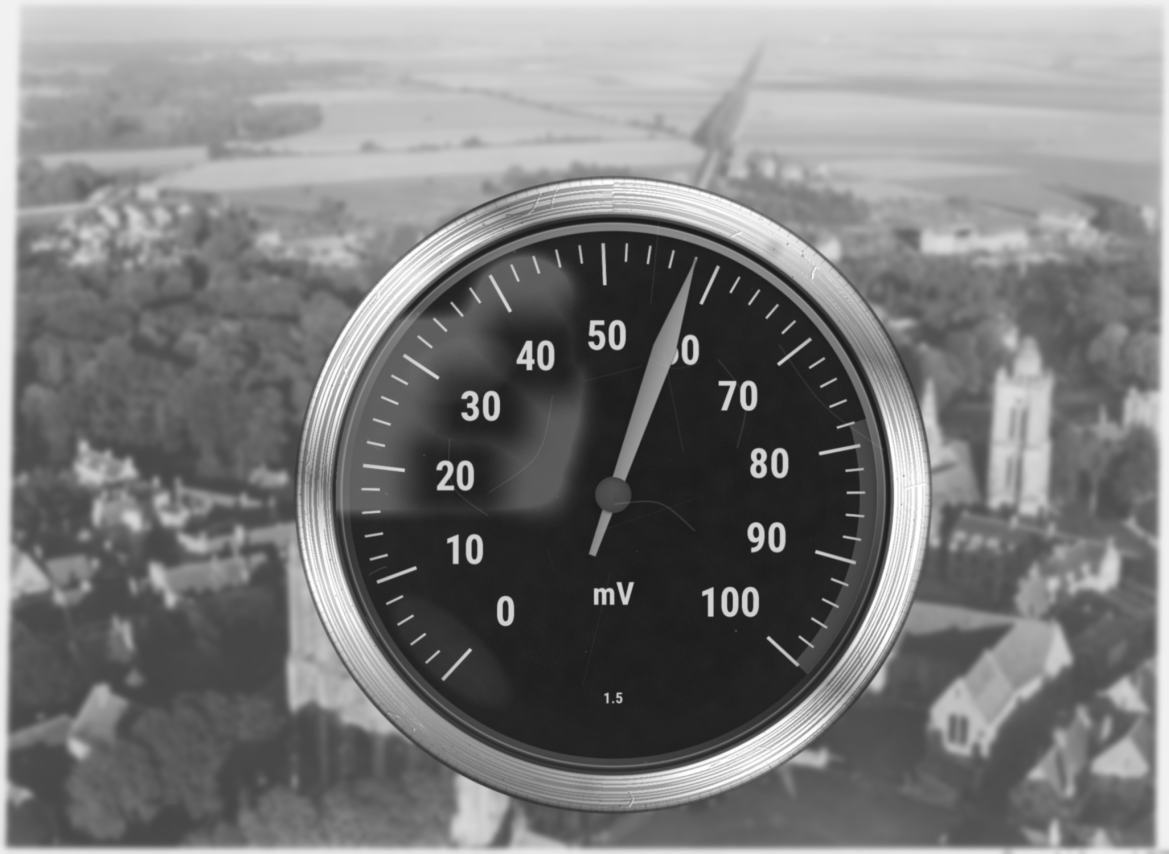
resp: 58,mV
